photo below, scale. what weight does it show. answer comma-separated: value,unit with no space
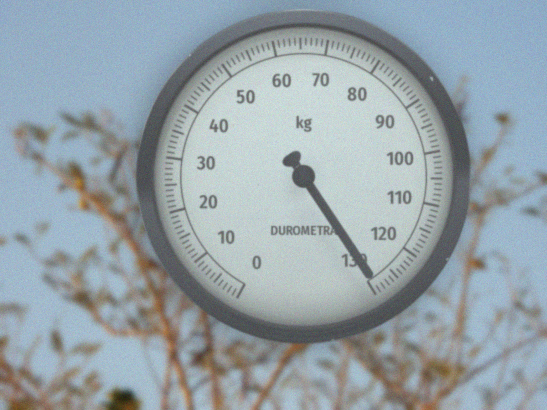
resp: 129,kg
